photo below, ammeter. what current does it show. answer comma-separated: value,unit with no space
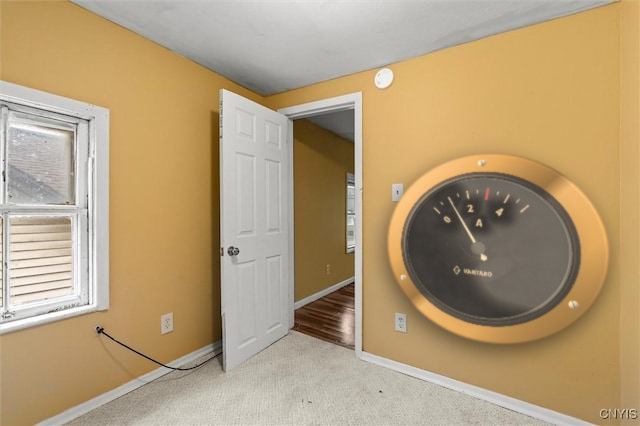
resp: 1,A
